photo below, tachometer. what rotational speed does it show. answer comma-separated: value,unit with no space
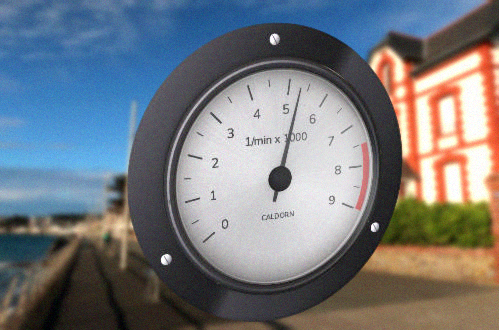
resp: 5250,rpm
